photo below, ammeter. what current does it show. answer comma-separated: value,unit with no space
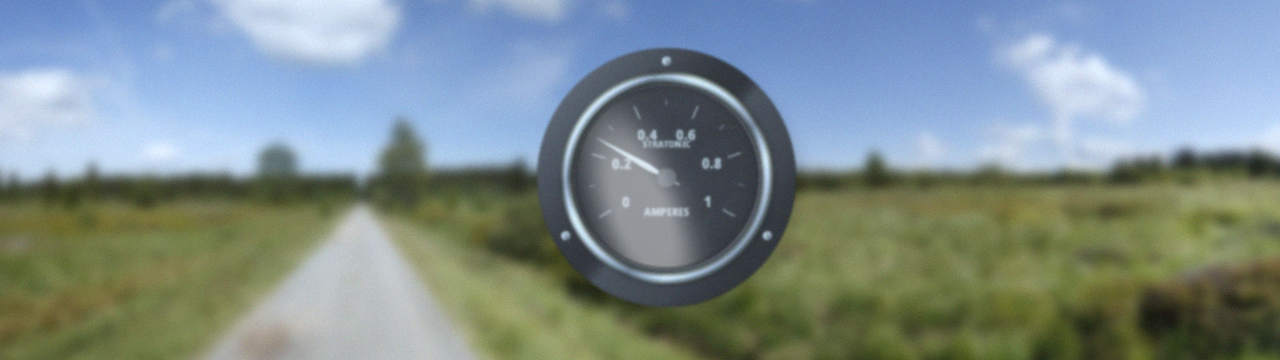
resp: 0.25,A
